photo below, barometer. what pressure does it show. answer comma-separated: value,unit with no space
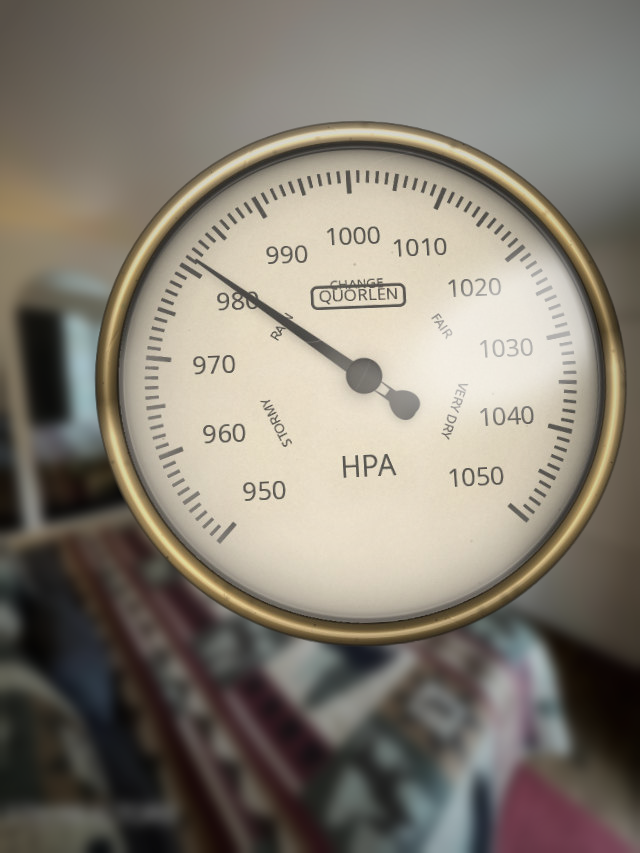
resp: 981,hPa
